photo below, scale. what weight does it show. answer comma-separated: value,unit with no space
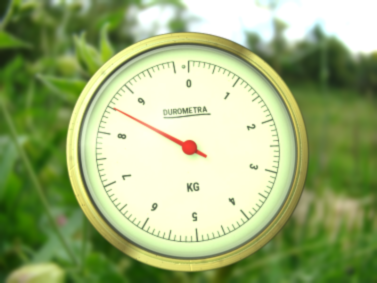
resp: 8.5,kg
